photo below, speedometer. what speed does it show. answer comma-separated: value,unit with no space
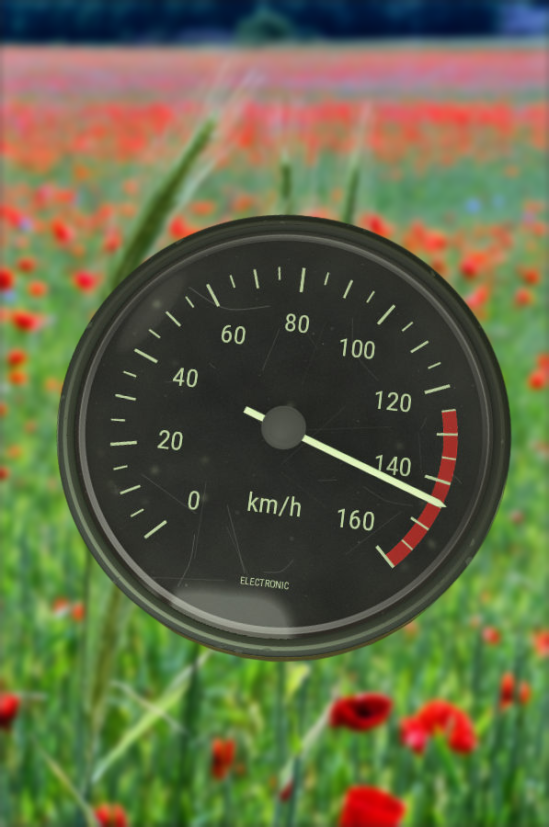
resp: 145,km/h
